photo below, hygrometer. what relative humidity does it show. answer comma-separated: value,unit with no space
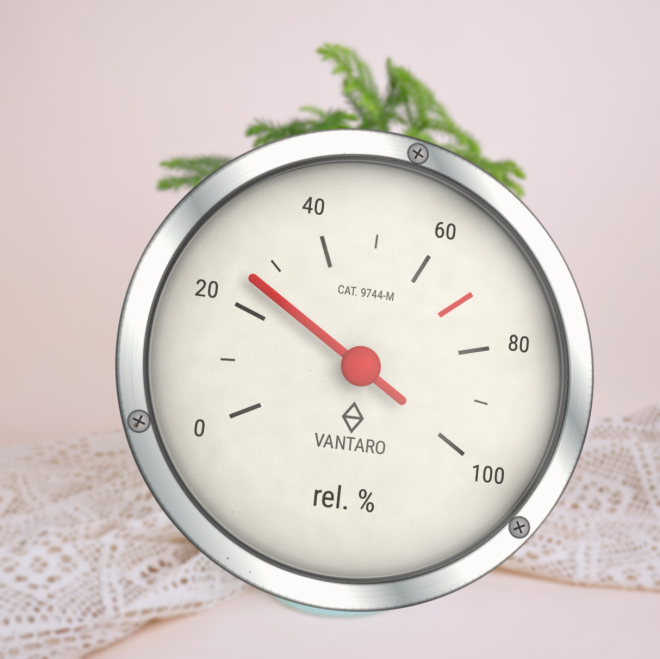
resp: 25,%
